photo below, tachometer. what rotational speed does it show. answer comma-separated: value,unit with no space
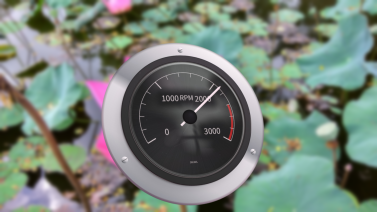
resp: 2100,rpm
